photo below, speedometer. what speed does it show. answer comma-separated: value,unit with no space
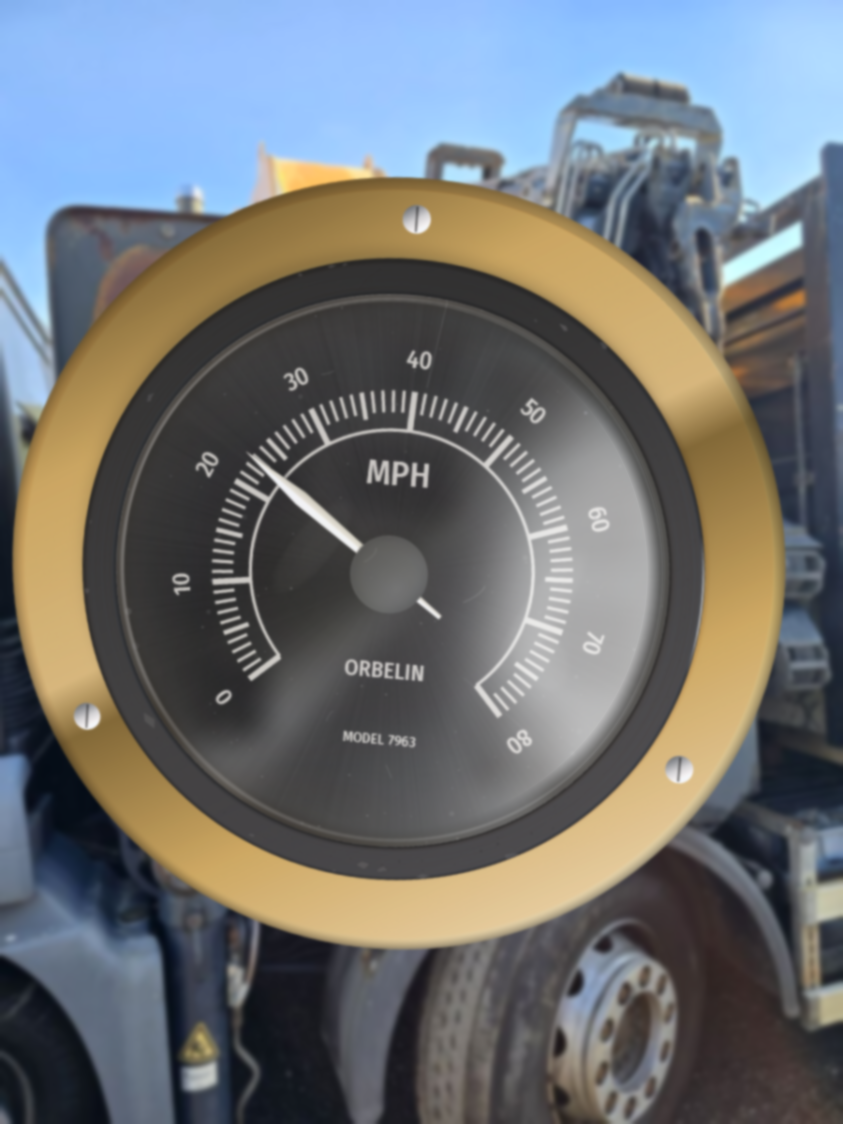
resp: 23,mph
